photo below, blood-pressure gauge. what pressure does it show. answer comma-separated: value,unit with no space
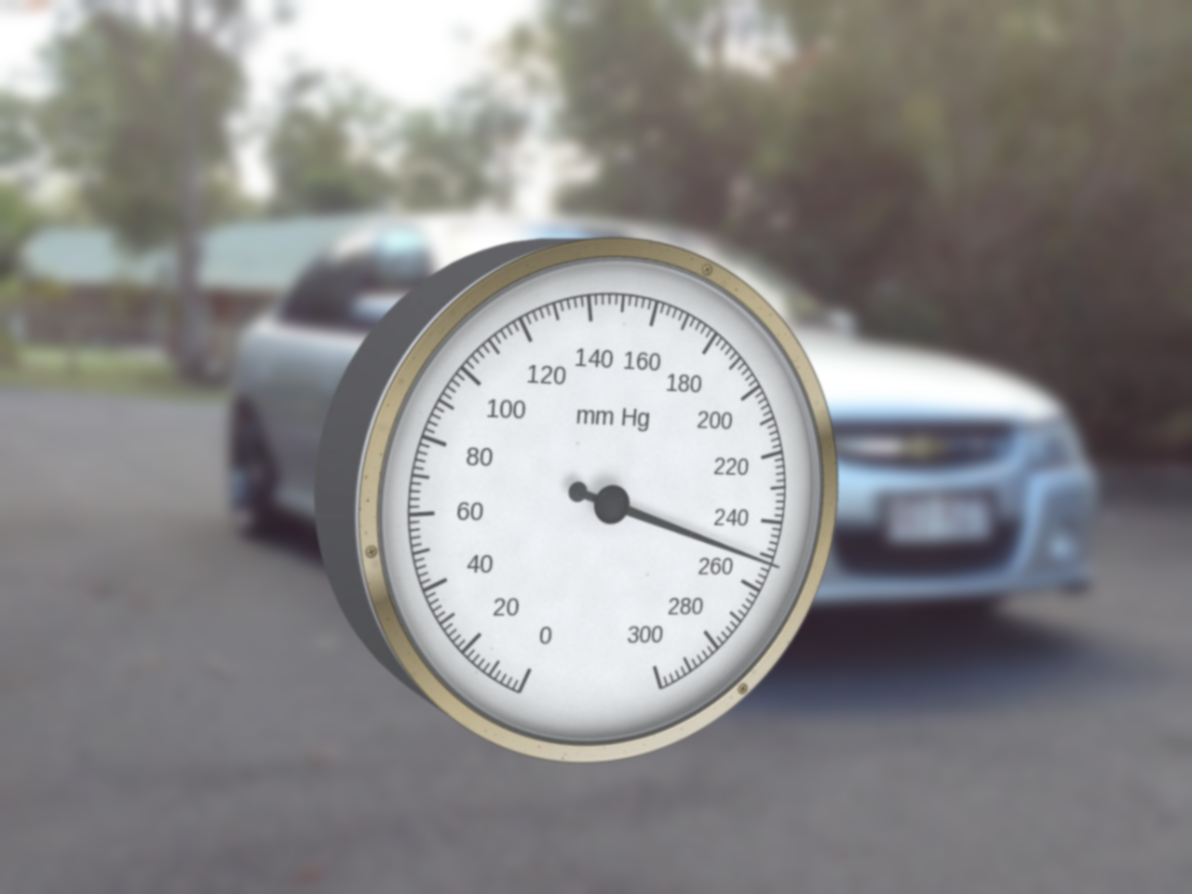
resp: 252,mmHg
